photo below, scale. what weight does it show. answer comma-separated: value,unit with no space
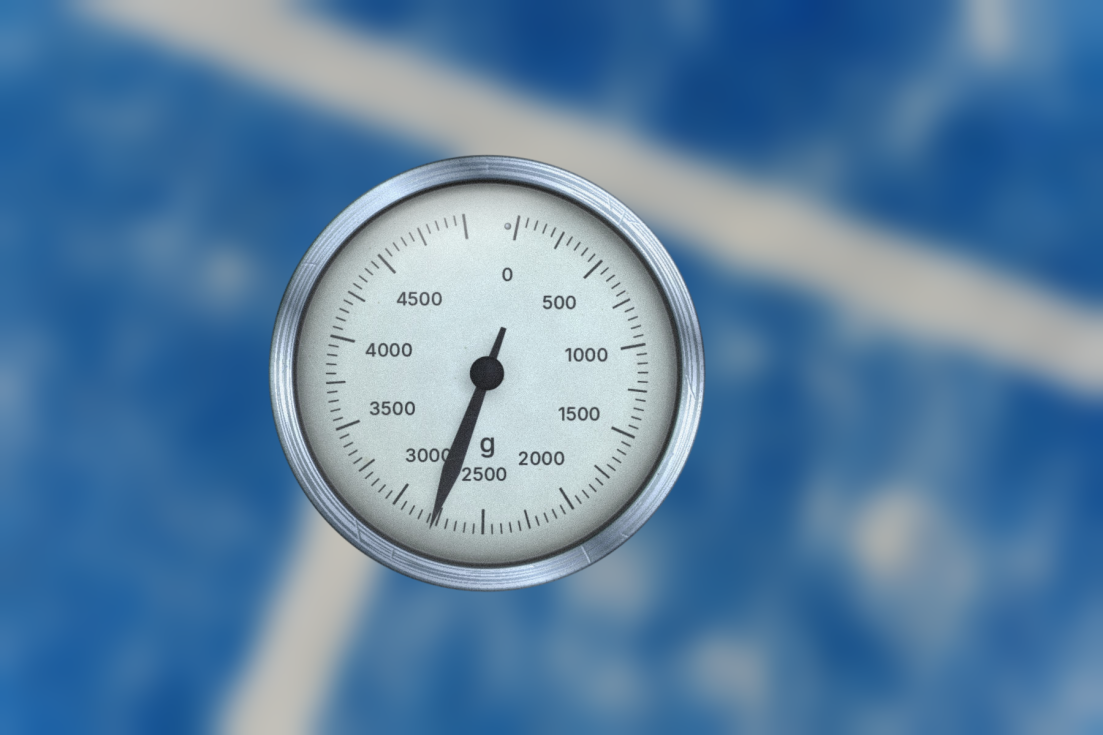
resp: 2775,g
